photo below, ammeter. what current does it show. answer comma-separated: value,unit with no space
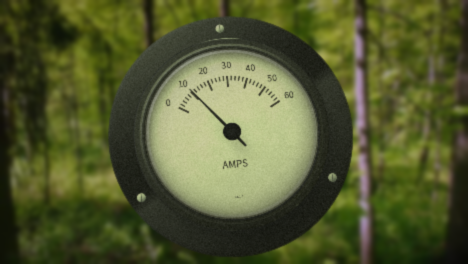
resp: 10,A
